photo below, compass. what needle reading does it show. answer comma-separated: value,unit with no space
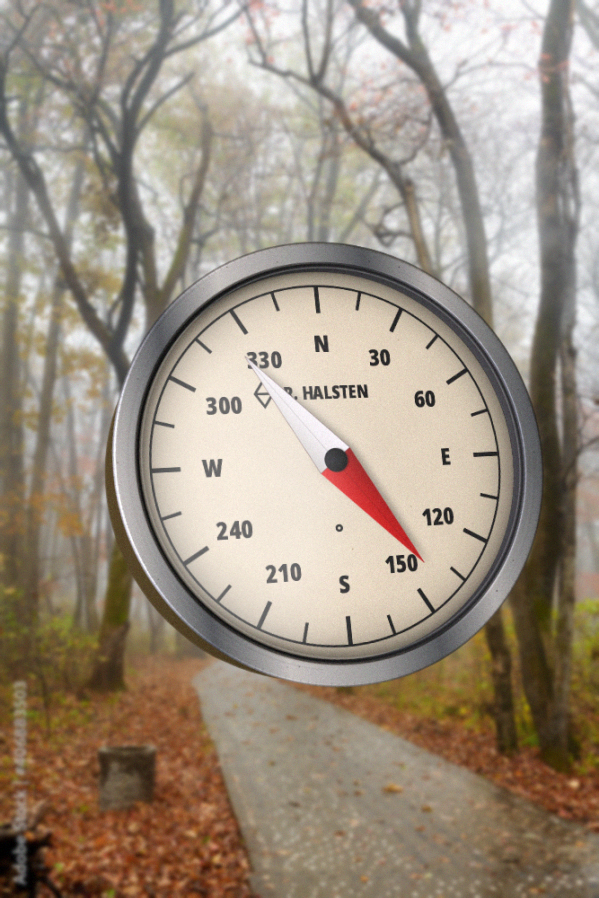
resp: 142.5,°
